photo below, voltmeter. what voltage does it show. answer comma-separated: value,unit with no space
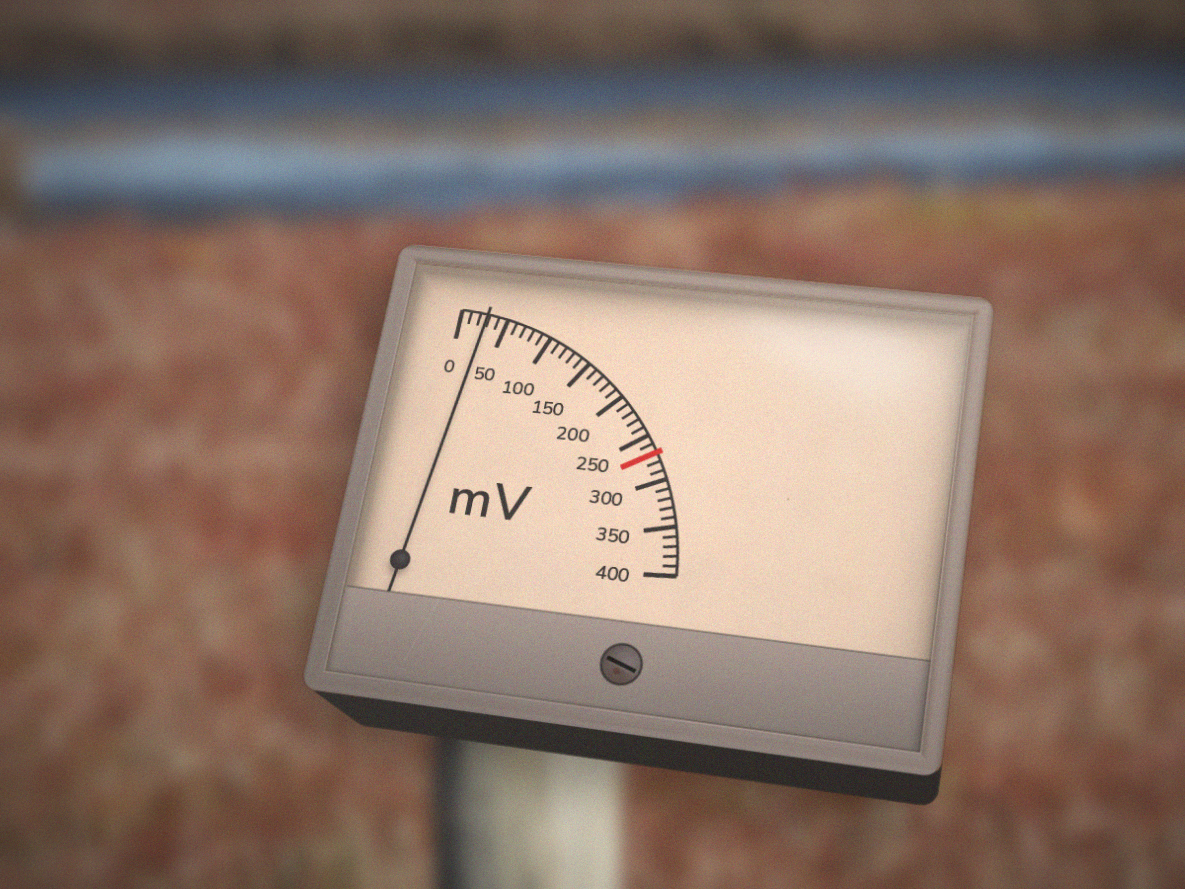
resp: 30,mV
